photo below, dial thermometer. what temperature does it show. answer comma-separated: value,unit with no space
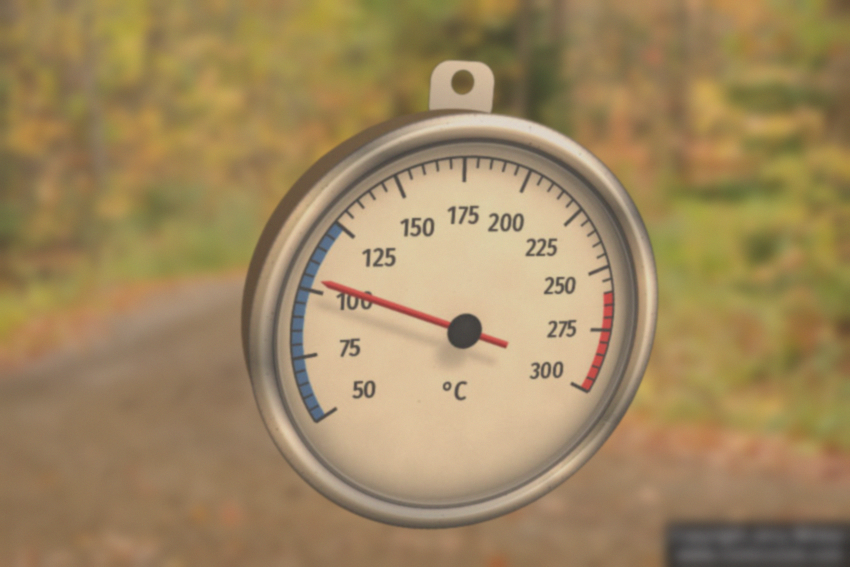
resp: 105,°C
